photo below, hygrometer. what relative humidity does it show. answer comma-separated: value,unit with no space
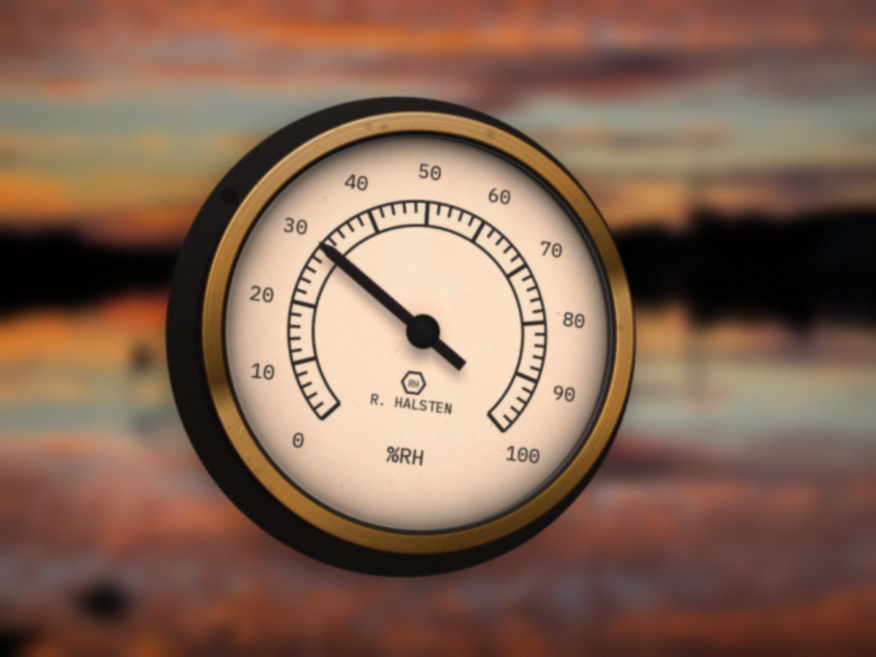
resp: 30,%
